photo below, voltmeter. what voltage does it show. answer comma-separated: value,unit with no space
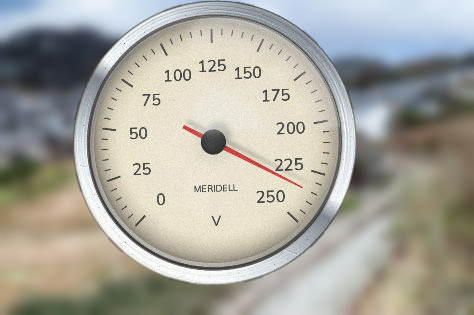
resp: 235,V
